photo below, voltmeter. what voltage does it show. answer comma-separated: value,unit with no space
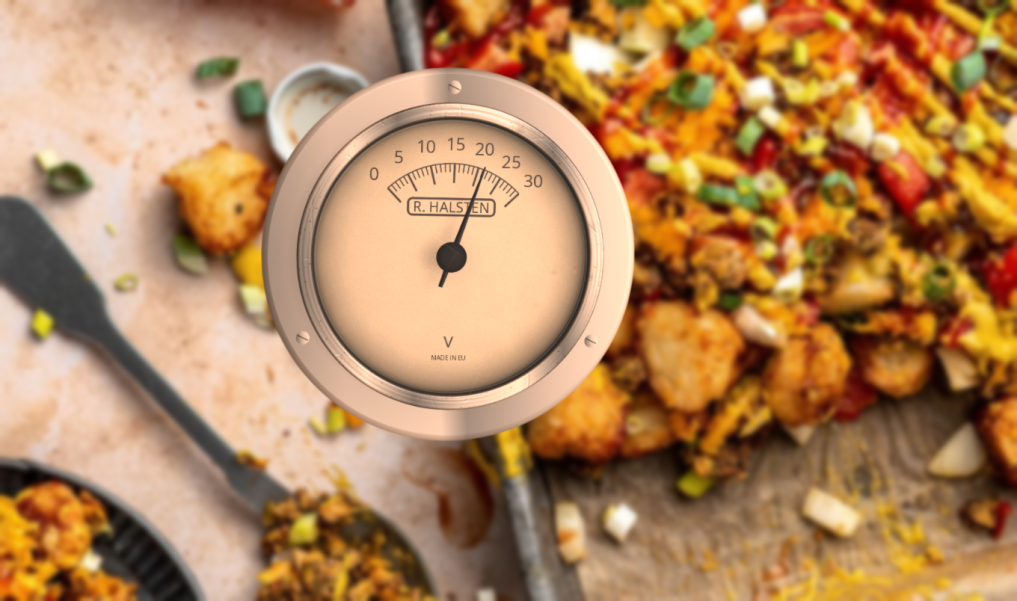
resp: 21,V
